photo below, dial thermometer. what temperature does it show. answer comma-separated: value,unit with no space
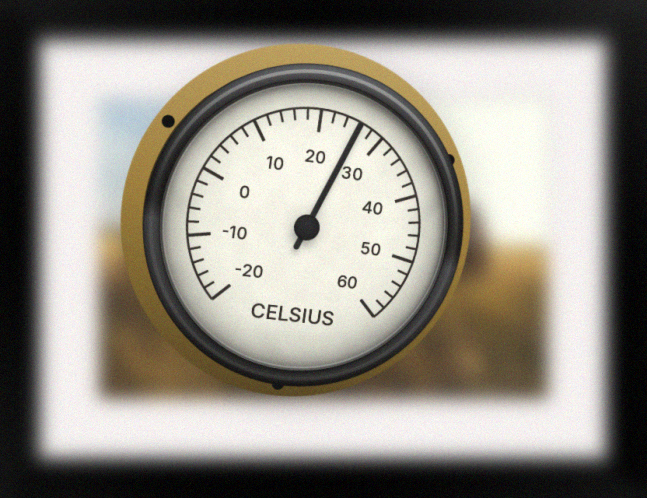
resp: 26,°C
